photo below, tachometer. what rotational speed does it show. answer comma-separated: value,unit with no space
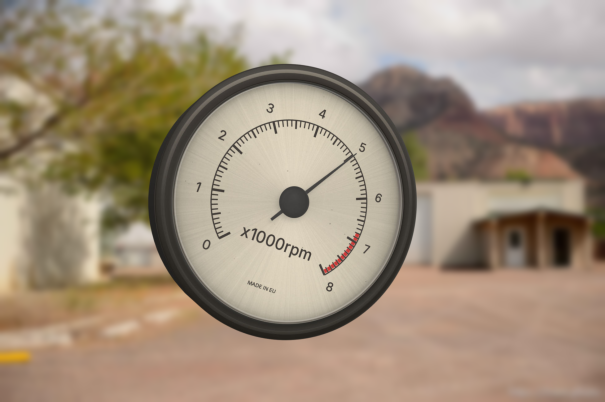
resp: 5000,rpm
